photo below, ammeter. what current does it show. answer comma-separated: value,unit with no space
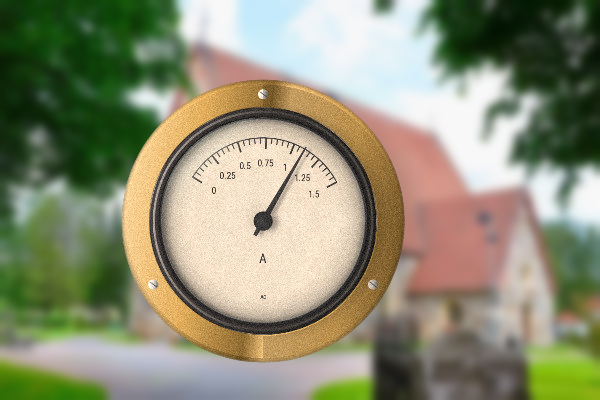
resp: 1.1,A
